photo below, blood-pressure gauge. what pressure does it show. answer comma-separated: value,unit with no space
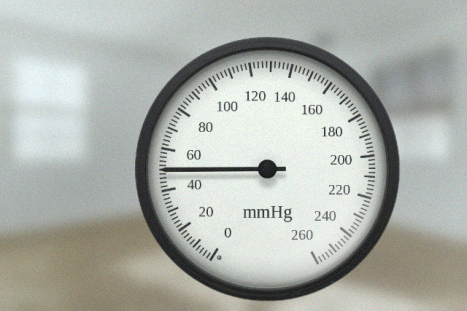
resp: 50,mmHg
